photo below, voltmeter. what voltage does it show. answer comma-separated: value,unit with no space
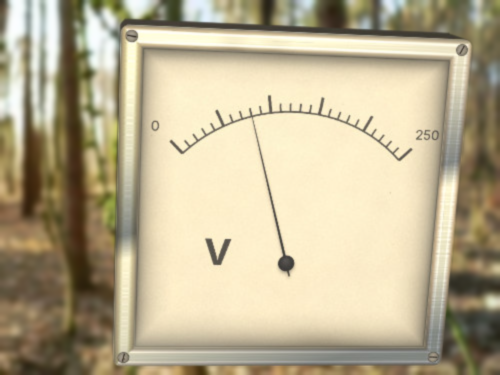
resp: 80,V
